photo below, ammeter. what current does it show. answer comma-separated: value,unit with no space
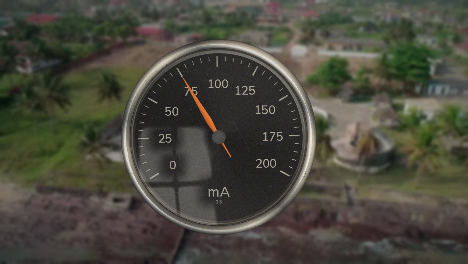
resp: 75,mA
